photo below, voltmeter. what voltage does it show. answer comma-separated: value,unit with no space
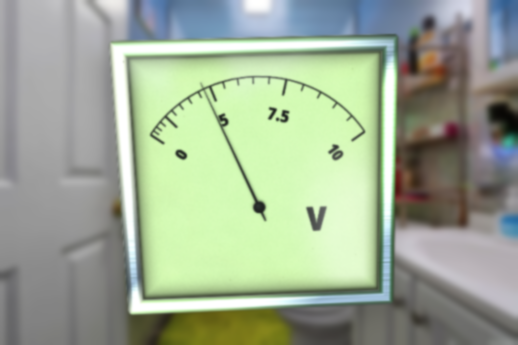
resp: 4.75,V
